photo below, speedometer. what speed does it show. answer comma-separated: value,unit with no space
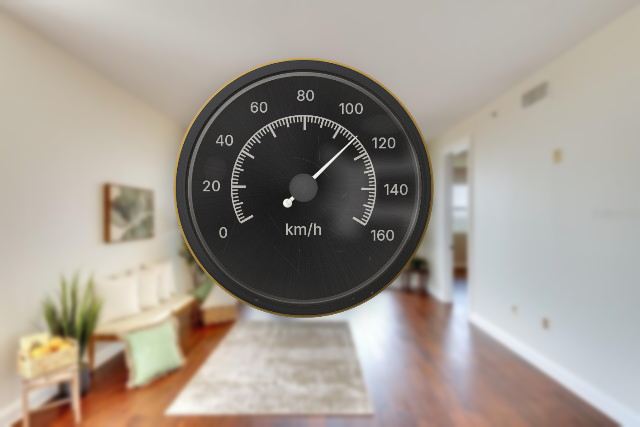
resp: 110,km/h
